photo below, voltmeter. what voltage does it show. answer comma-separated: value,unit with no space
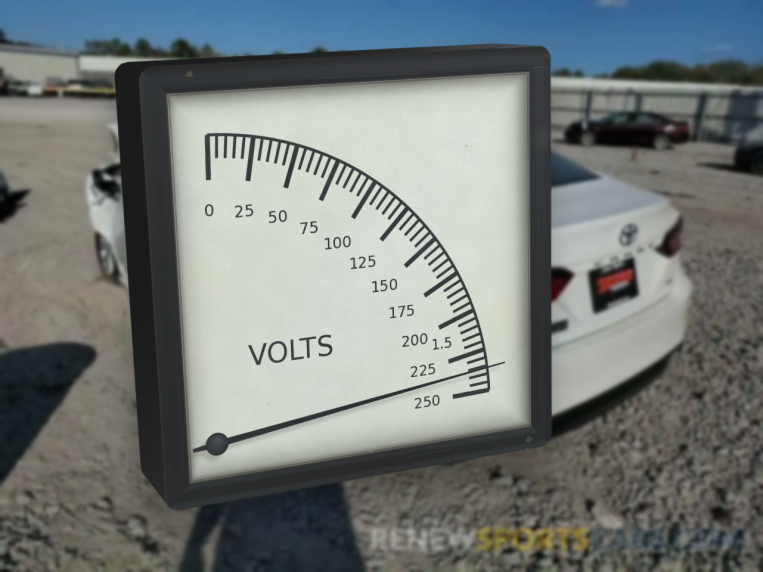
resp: 235,V
